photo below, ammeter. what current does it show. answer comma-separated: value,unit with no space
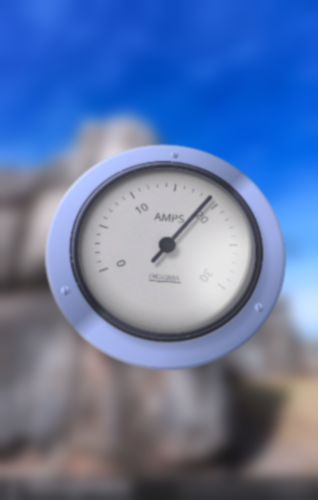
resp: 19,A
